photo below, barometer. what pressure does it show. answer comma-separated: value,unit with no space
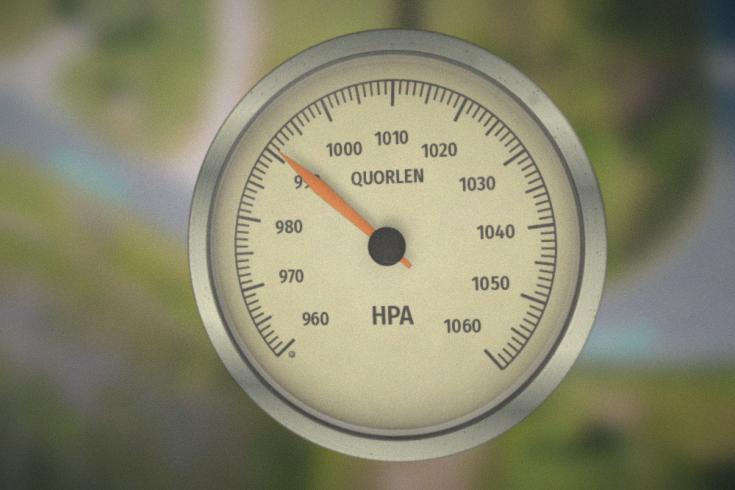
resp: 991,hPa
